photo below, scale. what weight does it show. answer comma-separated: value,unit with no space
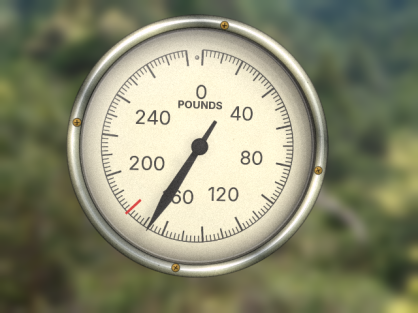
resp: 168,lb
